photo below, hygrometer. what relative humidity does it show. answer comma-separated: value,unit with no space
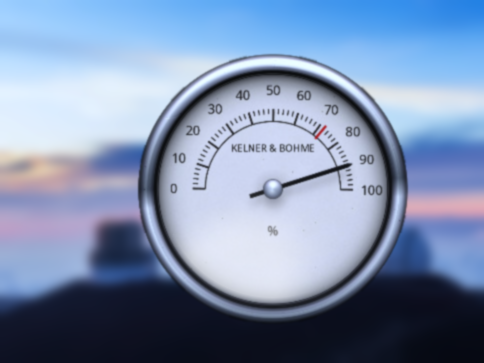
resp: 90,%
